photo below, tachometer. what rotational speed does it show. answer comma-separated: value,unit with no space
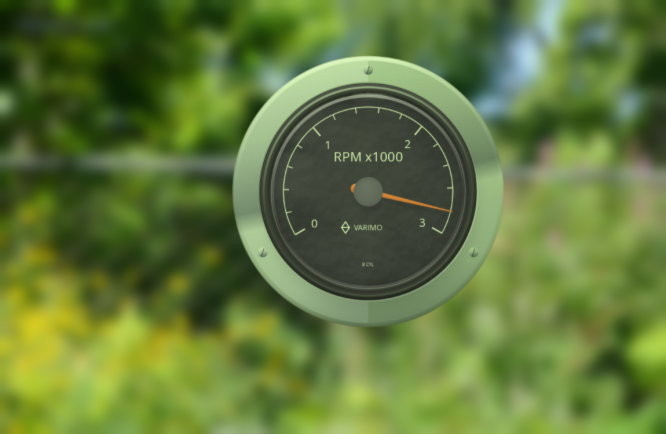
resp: 2800,rpm
